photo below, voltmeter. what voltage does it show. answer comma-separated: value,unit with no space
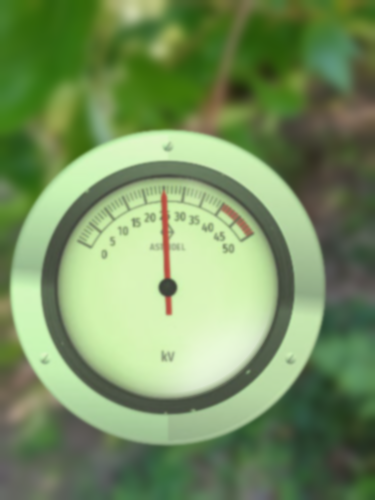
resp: 25,kV
